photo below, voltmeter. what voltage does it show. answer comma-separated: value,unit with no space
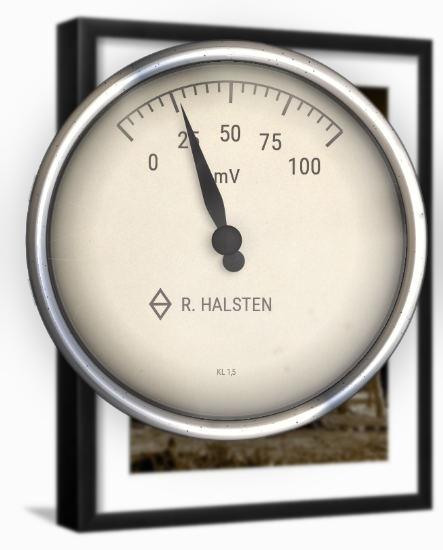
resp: 27.5,mV
